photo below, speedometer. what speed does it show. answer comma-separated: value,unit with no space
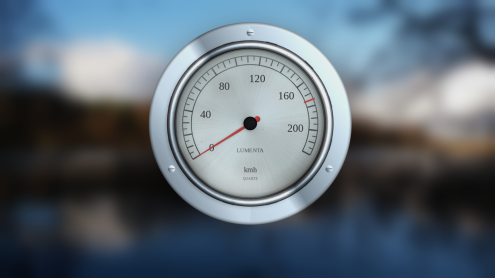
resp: 0,km/h
